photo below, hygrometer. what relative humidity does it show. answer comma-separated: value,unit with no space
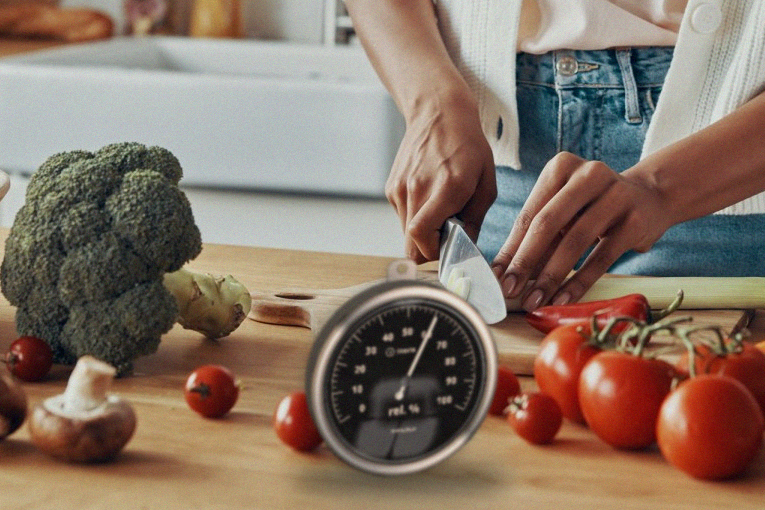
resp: 60,%
